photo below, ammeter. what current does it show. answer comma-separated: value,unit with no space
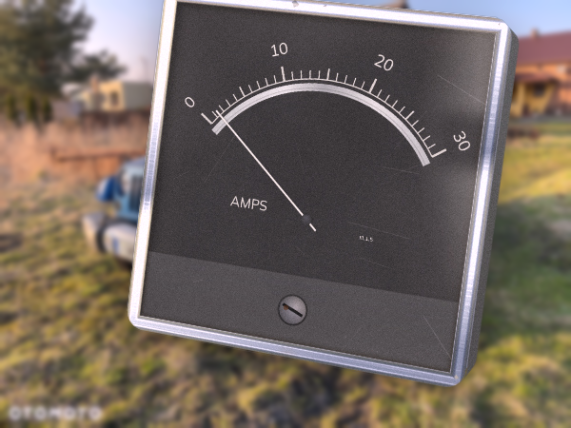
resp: 1.5,A
